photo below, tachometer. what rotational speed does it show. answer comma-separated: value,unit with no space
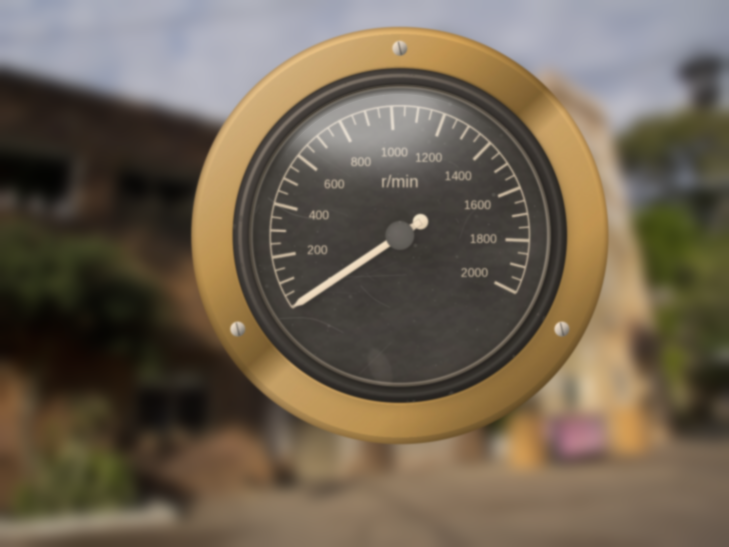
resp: 0,rpm
